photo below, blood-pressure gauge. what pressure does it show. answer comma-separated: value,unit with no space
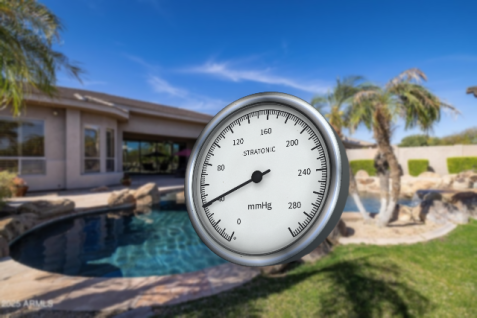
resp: 40,mmHg
